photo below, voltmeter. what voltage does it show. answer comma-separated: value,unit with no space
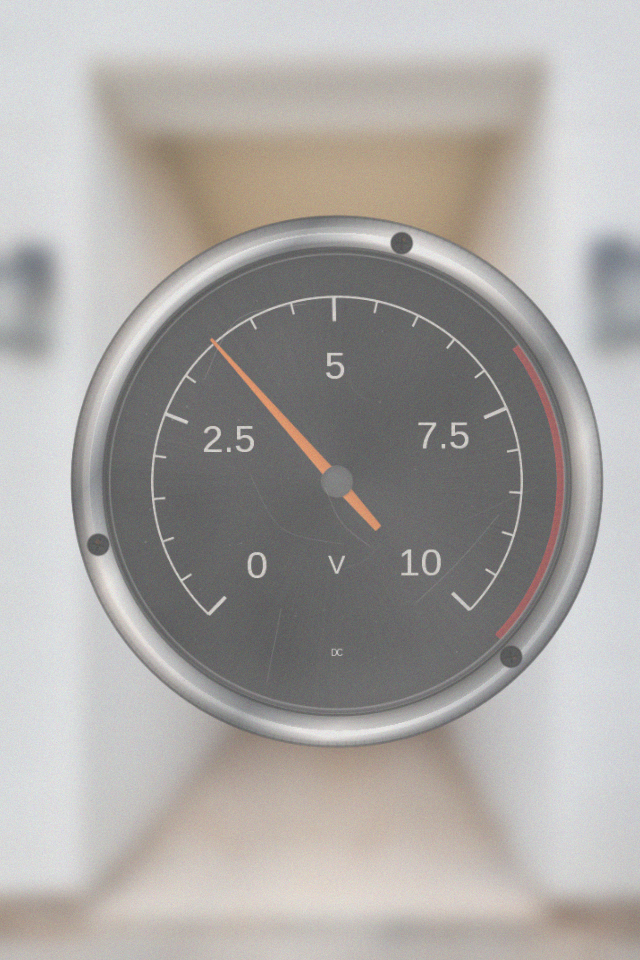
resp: 3.5,V
